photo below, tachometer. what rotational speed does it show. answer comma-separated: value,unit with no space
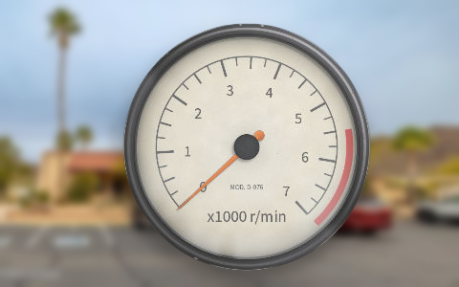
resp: 0,rpm
